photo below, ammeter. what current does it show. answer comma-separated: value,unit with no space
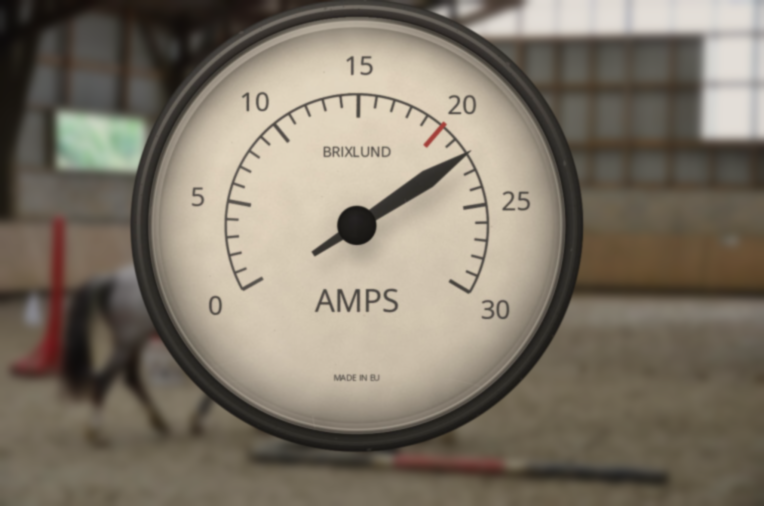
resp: 22,A
